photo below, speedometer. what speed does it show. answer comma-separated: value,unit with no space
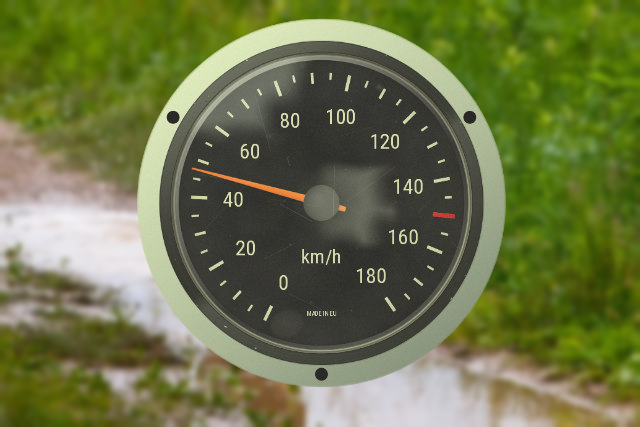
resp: 47.5,km/h
